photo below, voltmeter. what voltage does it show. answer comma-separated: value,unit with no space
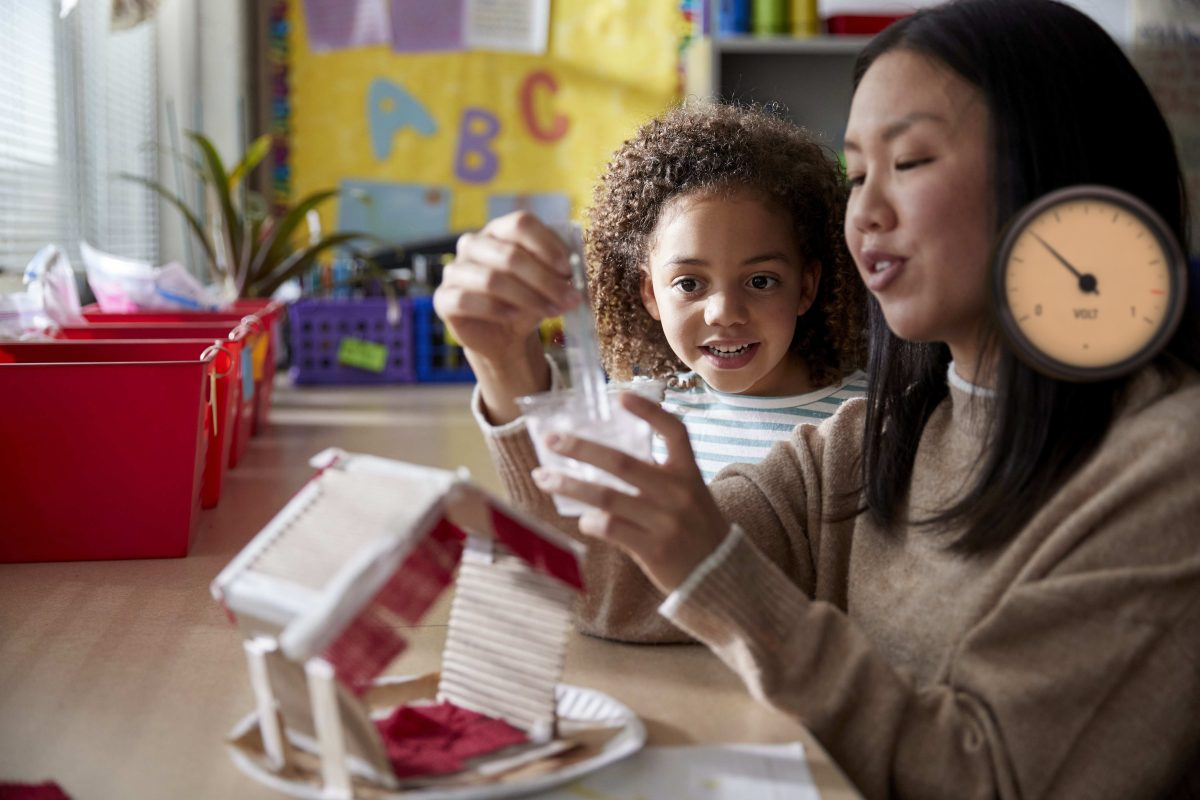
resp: 0.3,V
